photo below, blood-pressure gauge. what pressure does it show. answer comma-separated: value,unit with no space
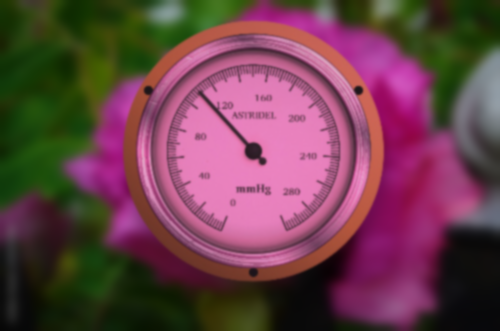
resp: 110,mmHg
